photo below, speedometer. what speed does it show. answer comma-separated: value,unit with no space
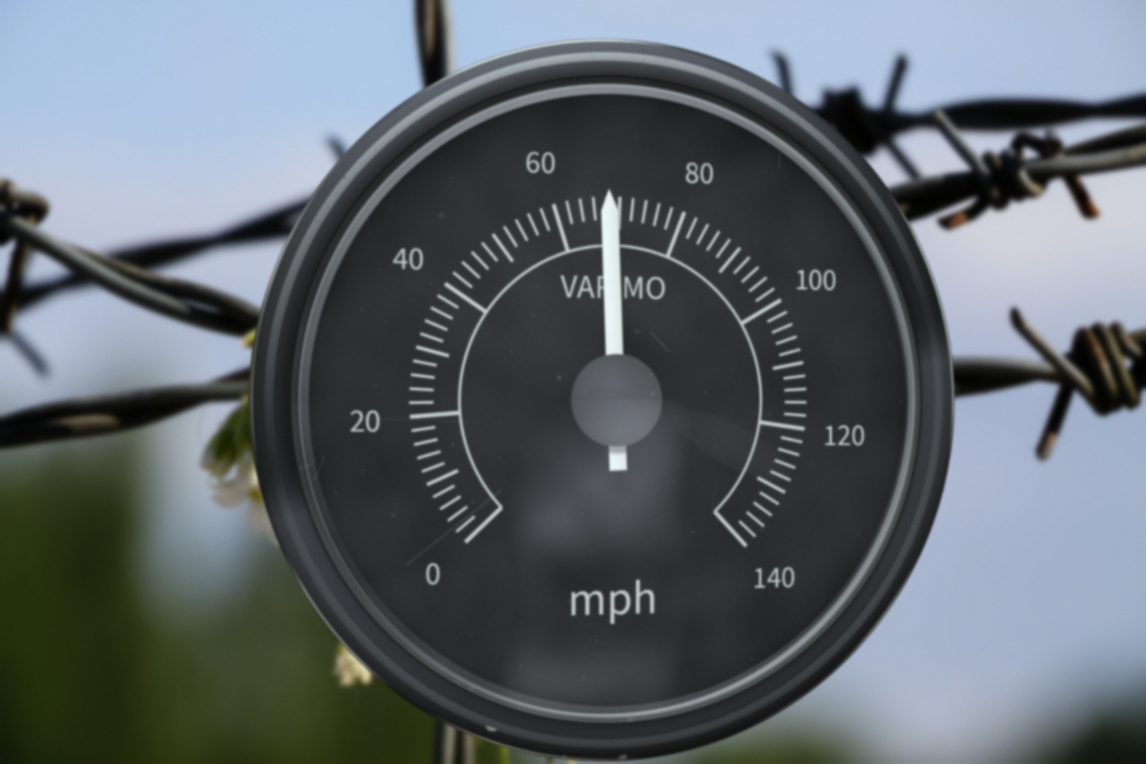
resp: 68,mph
